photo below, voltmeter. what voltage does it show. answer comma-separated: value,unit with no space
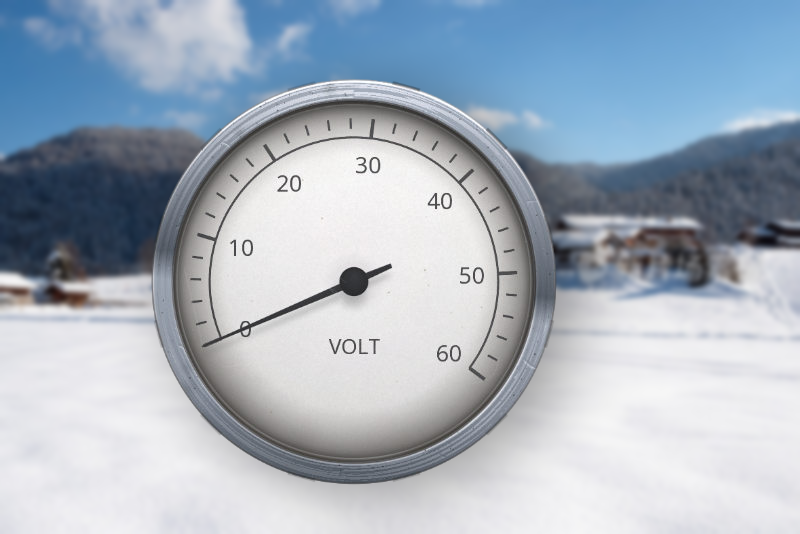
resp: 0,V
